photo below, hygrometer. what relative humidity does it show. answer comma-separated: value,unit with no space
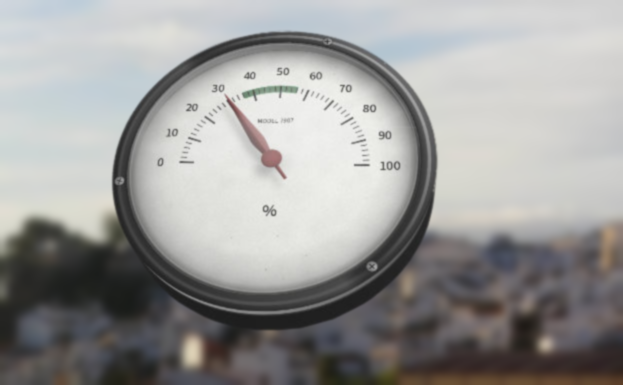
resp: 30,%
